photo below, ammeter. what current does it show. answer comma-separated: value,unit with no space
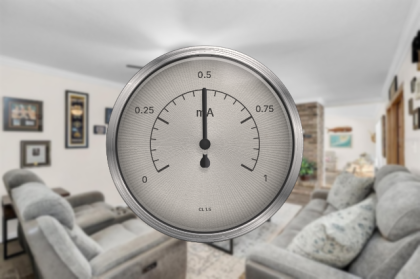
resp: 0.5,mA
